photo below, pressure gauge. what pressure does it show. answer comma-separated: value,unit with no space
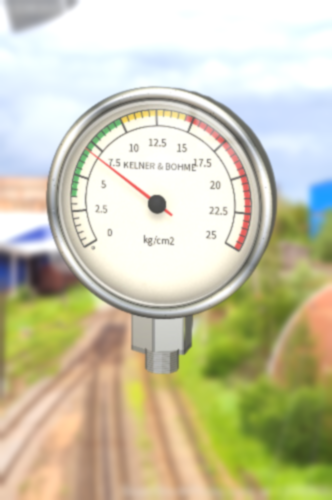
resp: 7,kg/cm²
